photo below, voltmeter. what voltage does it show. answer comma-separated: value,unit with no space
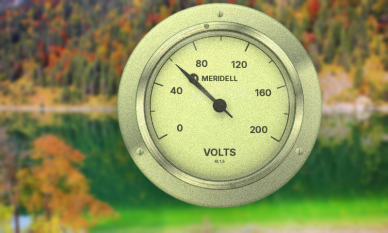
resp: 60,V
